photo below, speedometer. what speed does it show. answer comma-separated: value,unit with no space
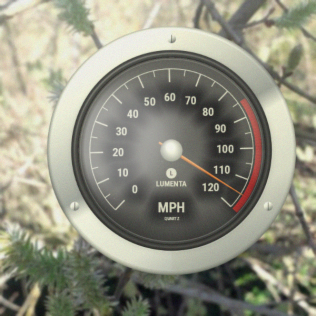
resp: 115,mph
